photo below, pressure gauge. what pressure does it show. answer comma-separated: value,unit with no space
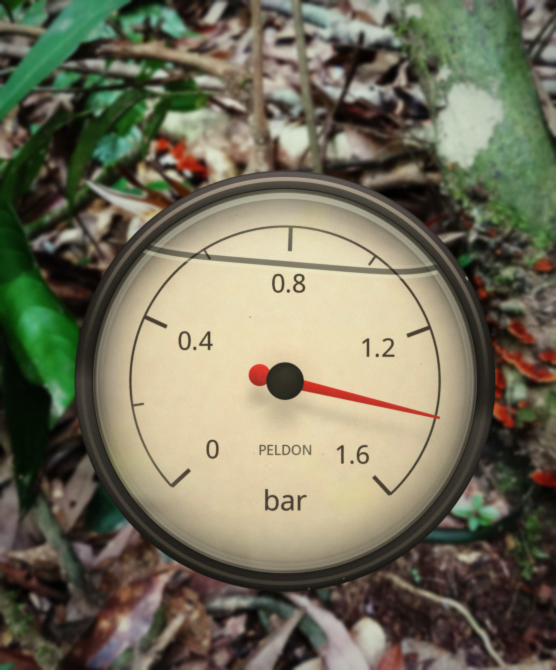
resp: 1.4,bar
